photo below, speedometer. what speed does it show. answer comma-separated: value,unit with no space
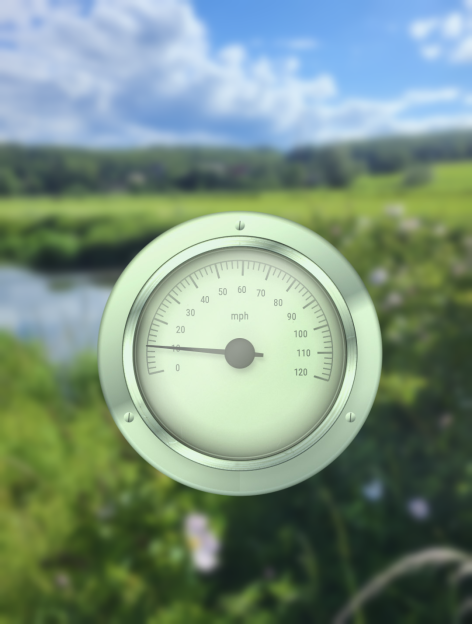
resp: 10,mph
